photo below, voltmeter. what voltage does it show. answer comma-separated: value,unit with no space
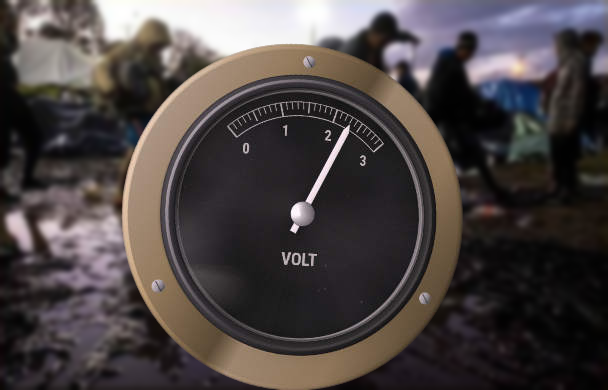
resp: 2.3,V
